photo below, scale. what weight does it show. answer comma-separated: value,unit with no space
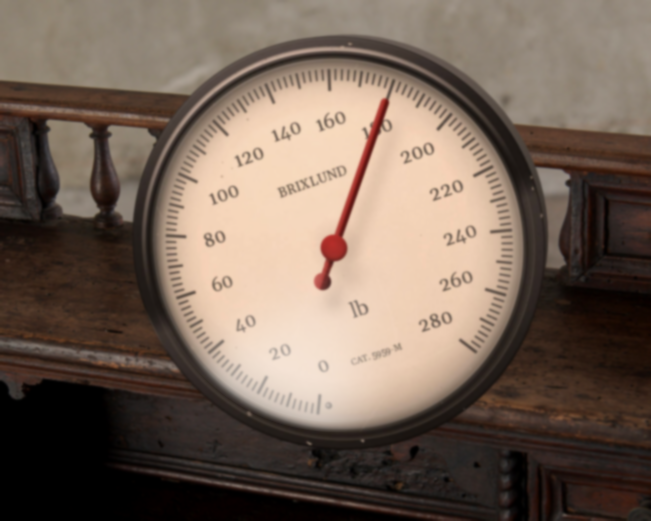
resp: 180,lb
